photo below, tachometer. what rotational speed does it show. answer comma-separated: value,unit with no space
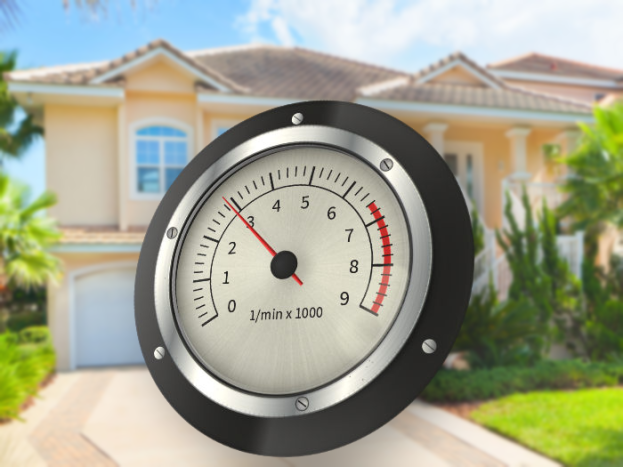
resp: 2900,rpm
